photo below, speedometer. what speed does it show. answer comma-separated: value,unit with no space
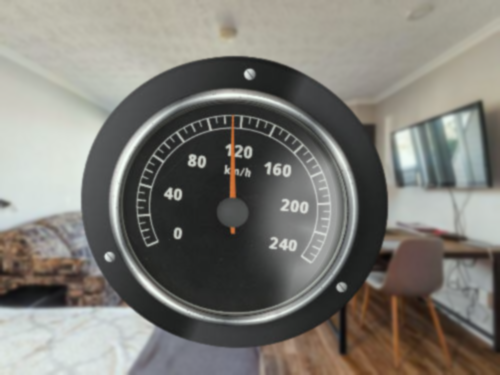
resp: 115,km/h
